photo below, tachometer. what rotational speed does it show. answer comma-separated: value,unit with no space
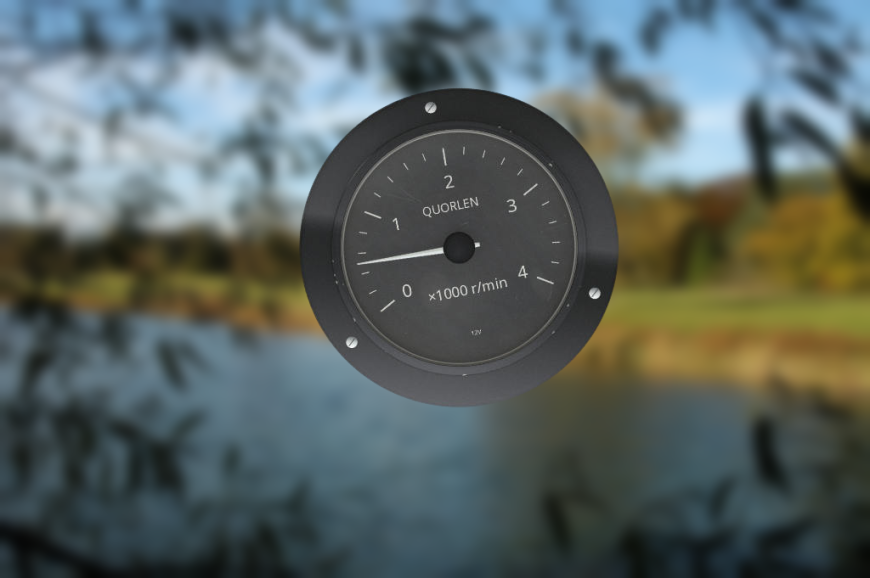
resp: 500,rpm
